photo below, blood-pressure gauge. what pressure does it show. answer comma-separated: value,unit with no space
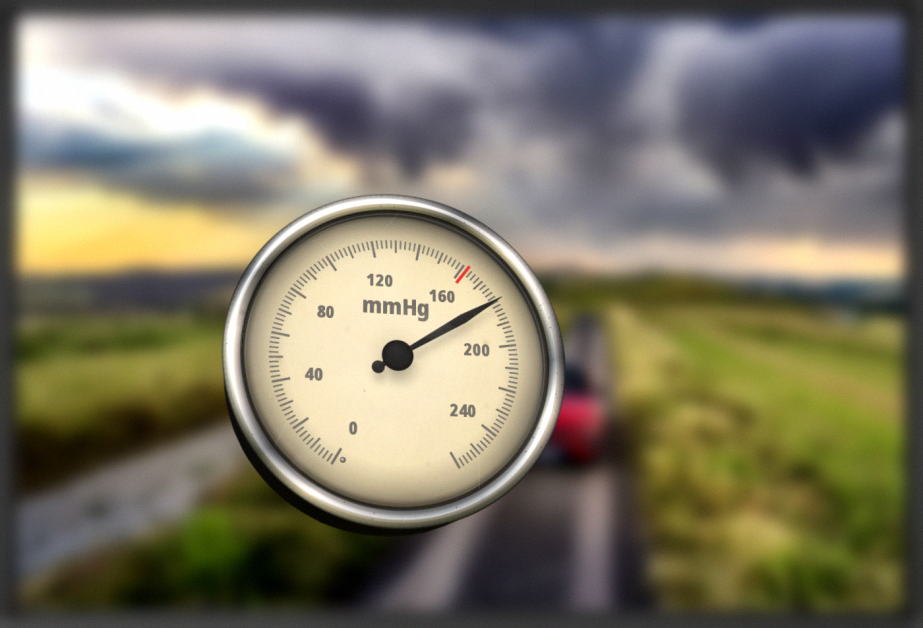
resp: 180,mmHg
